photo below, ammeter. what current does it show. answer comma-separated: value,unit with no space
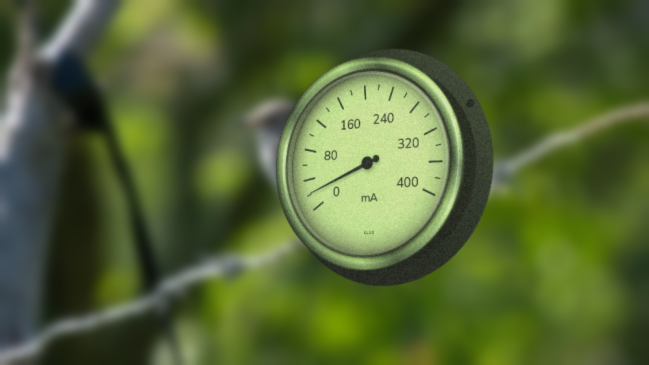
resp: 20,mA
